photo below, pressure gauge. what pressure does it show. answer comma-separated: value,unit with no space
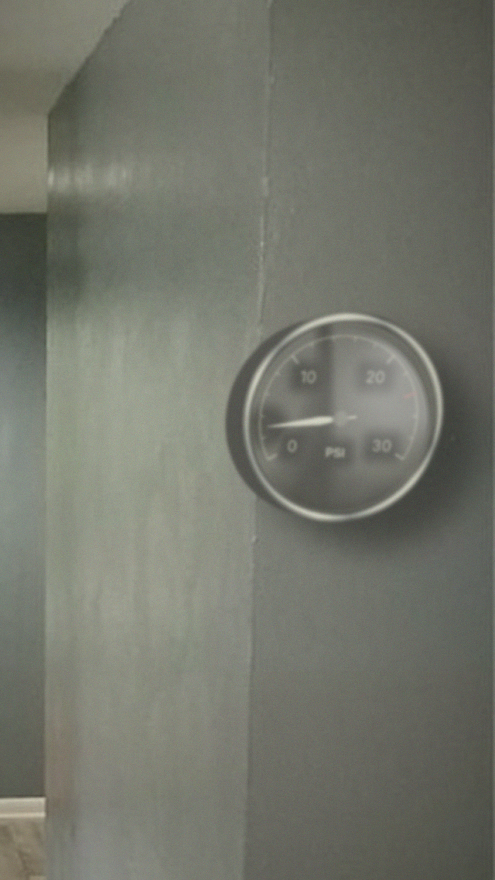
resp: 3,psi
